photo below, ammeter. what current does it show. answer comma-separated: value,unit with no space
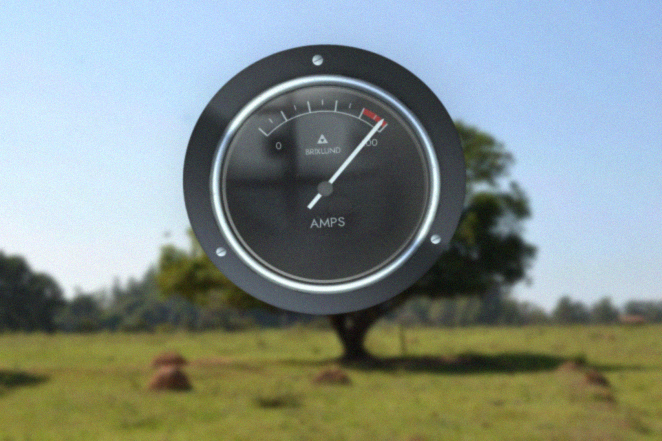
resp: 95,A
